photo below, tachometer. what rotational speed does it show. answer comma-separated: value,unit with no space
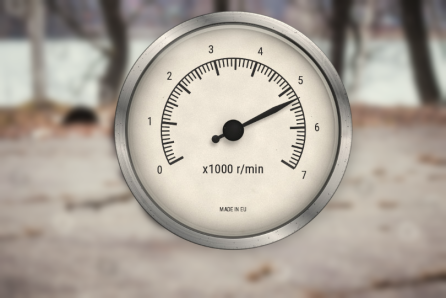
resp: 5300,rpm
